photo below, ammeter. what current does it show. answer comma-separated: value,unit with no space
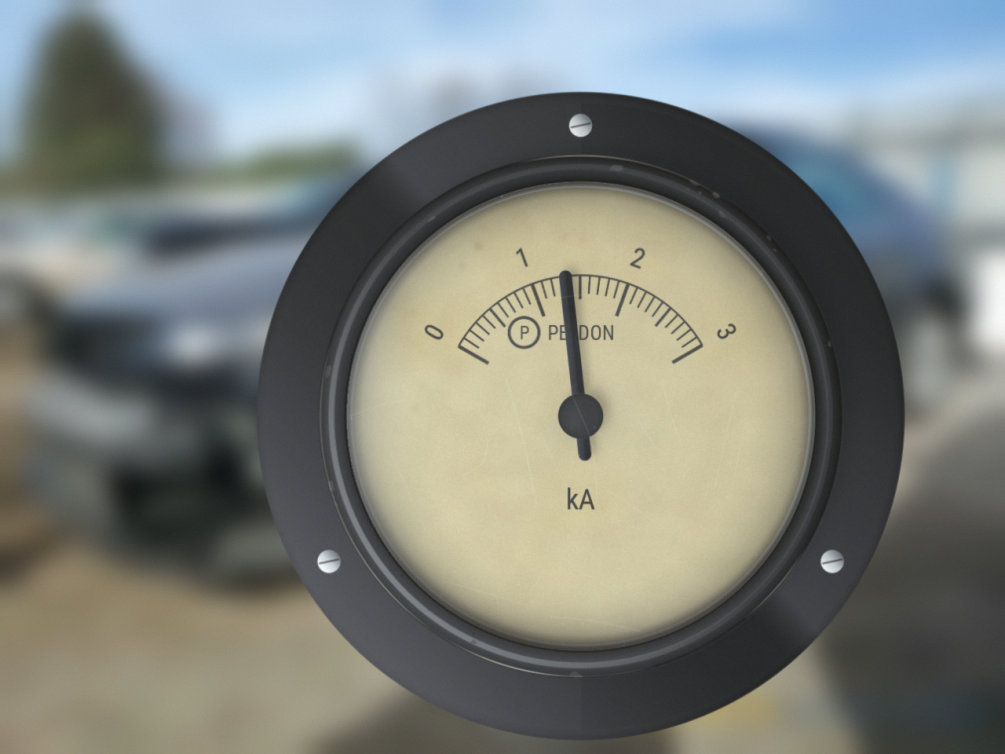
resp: 1.35,kA
